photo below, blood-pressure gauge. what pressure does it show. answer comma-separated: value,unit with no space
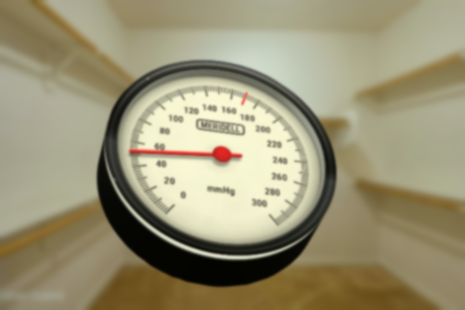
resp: 50,mmHg
